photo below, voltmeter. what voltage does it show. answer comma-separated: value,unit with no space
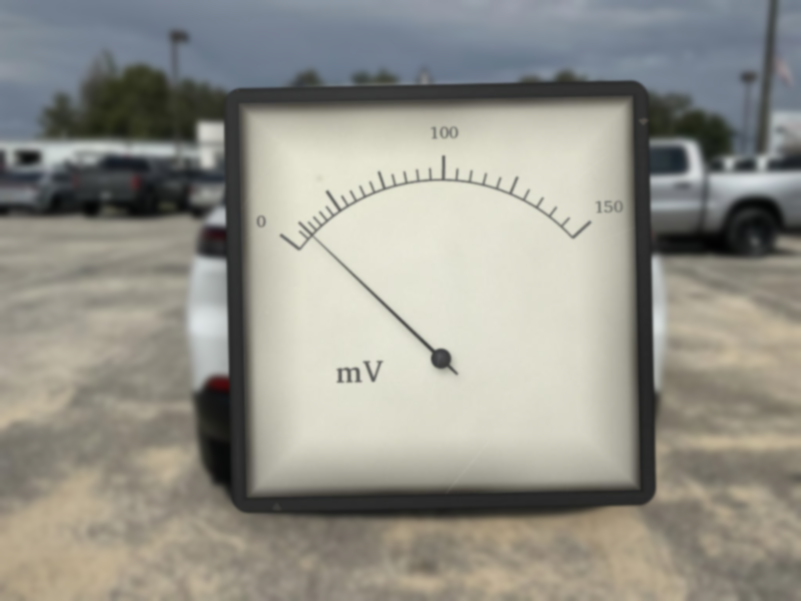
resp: 25,mV
